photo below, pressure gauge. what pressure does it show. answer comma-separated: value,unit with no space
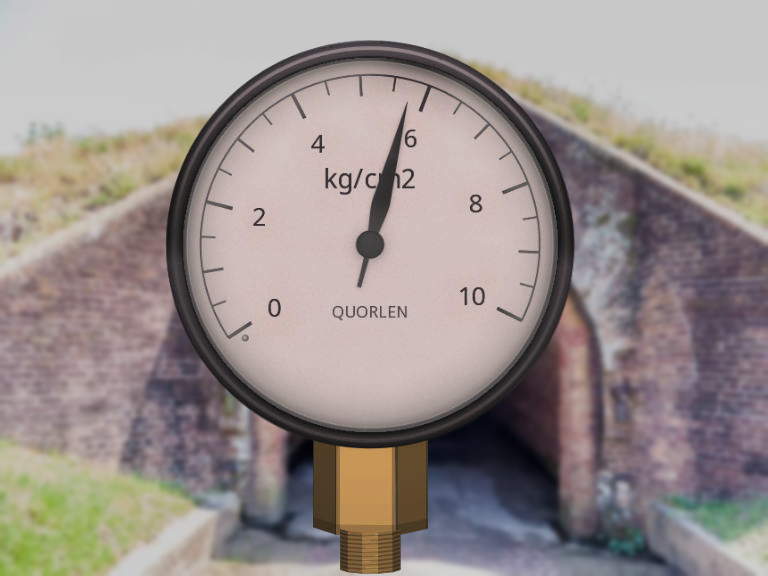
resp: 5.75,kg/cm²
